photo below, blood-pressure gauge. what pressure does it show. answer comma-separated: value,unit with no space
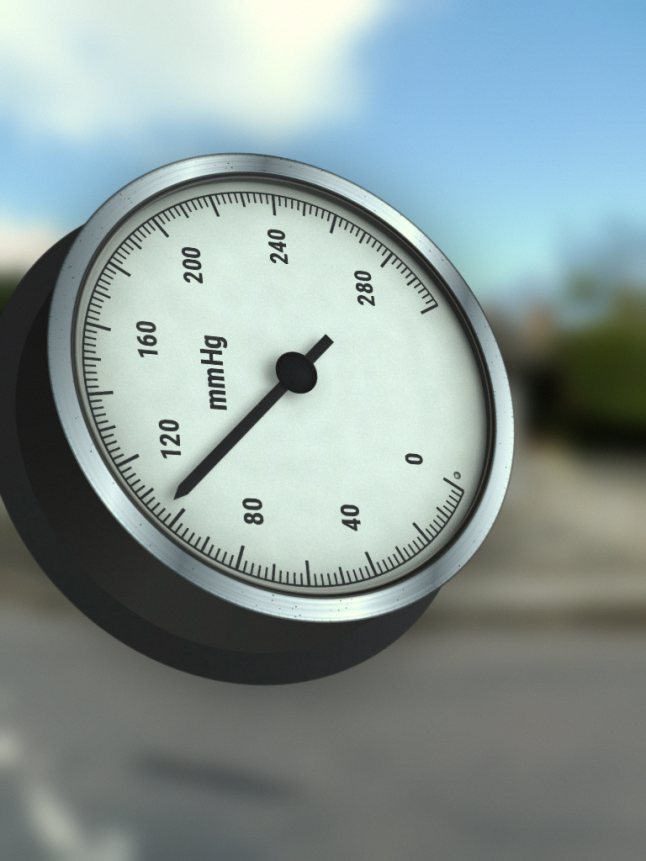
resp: 104,mmHg
